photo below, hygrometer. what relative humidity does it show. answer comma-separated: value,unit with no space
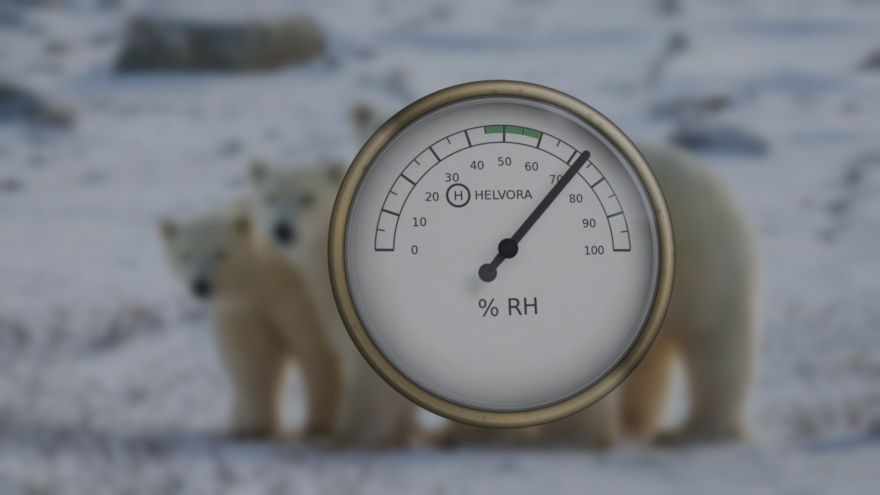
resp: 72.5,%
